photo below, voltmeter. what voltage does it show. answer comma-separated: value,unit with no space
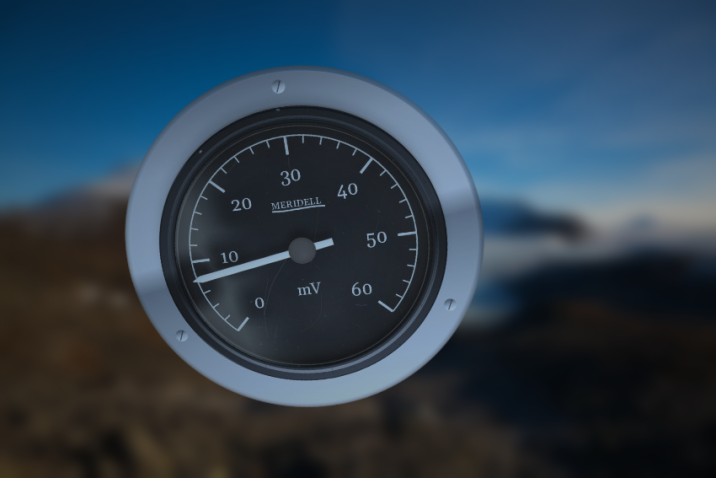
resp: 8,mV
